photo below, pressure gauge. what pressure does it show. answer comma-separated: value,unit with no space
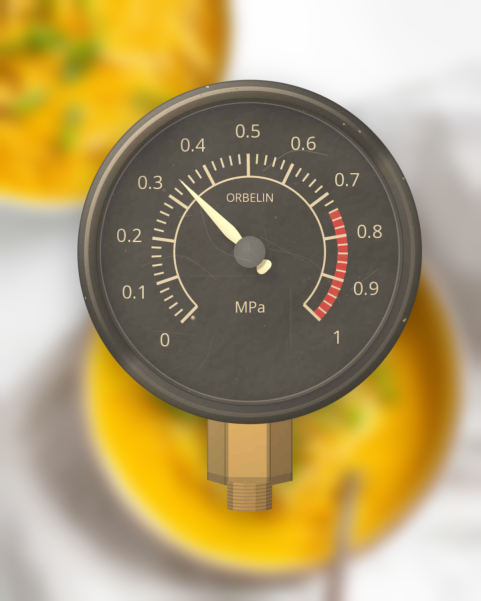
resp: 0.34,MPa
